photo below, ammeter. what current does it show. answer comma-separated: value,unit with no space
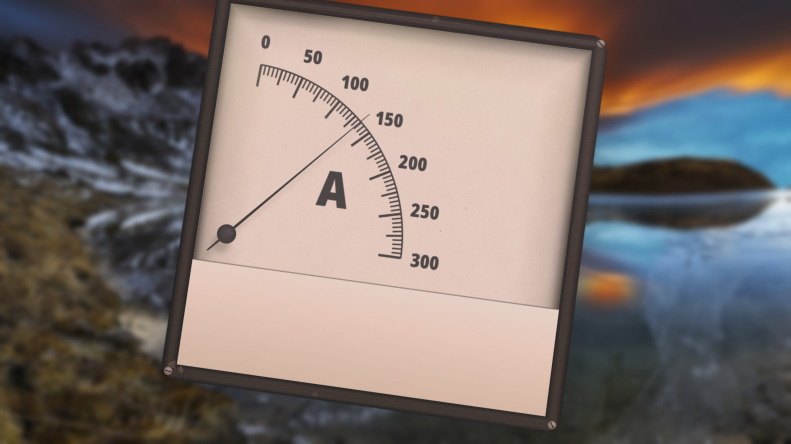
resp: 135,A
